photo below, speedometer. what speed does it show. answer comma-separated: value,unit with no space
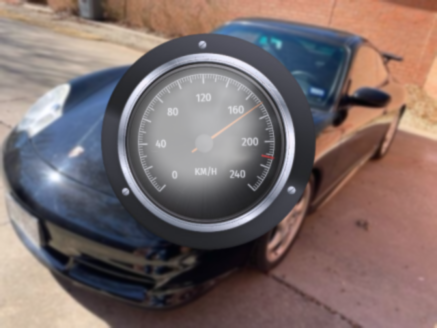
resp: 170,km/h
